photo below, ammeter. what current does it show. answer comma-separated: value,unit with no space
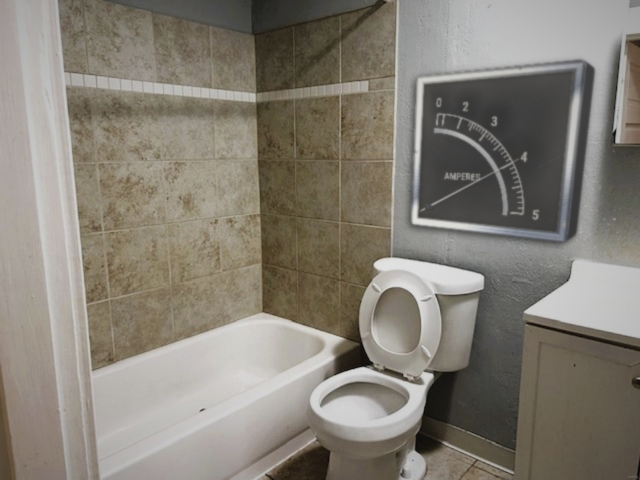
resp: 4,A
